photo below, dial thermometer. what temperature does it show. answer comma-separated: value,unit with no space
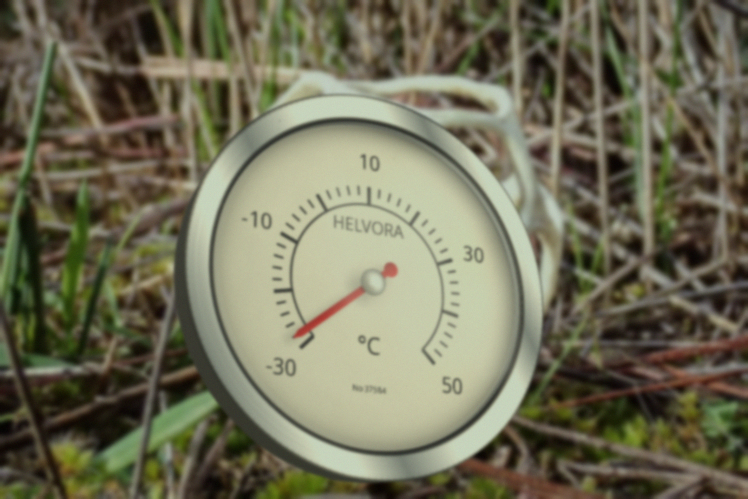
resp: -28,°C
